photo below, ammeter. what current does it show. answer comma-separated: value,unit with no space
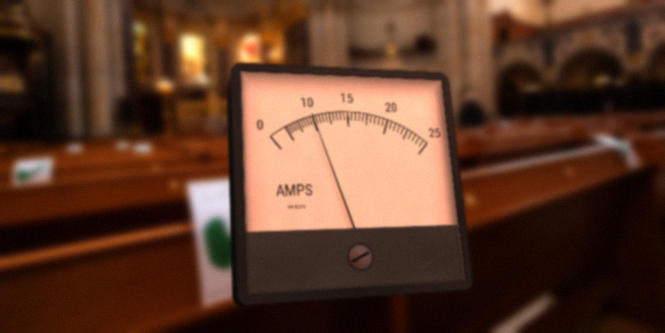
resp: 10,A
